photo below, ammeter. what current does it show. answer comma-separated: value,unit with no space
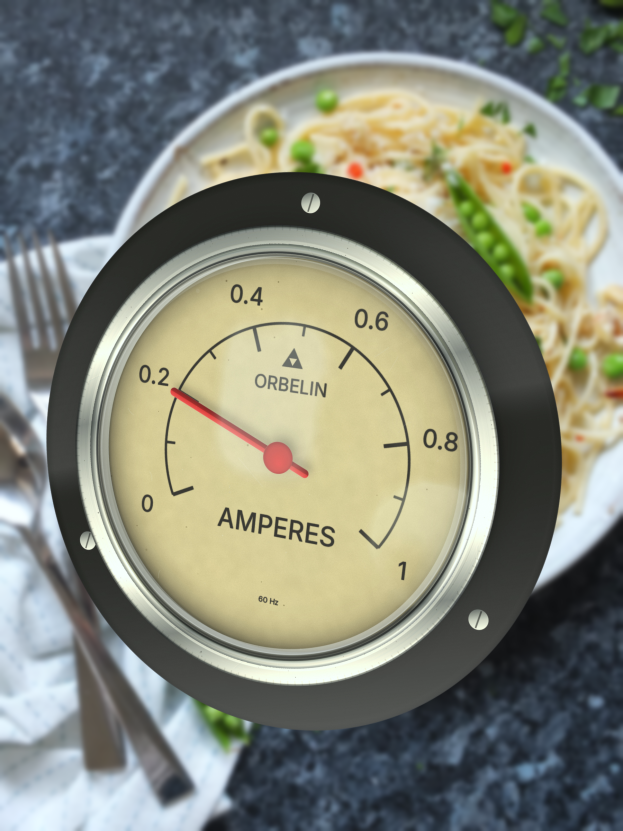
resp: 0.2,A
